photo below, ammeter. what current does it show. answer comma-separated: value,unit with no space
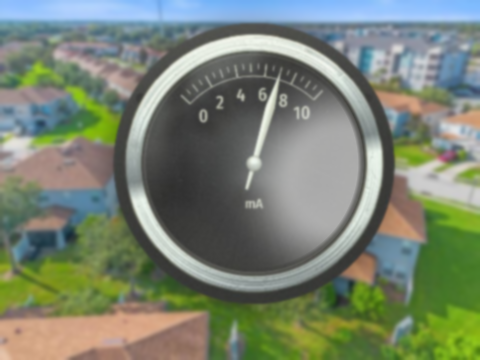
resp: 7,mA
